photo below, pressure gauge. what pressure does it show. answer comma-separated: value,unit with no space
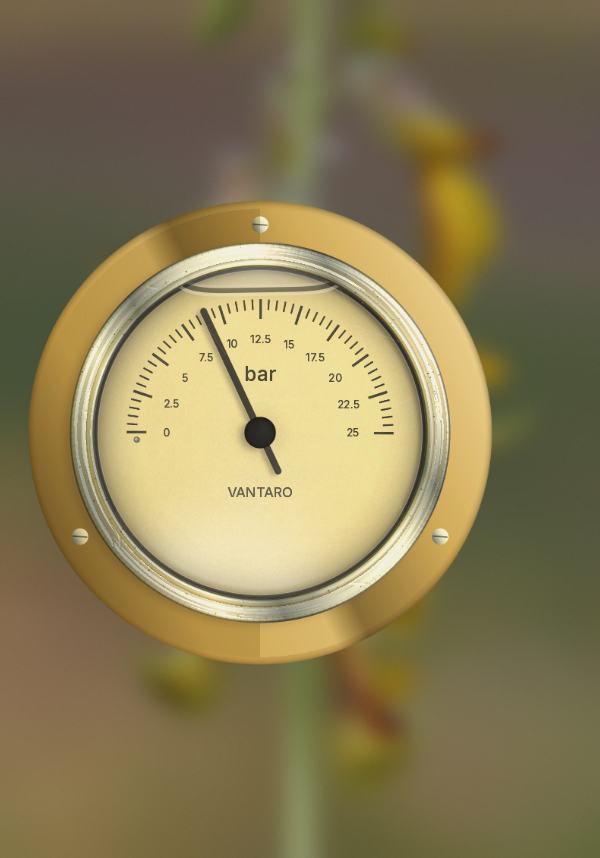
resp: 9,bar
